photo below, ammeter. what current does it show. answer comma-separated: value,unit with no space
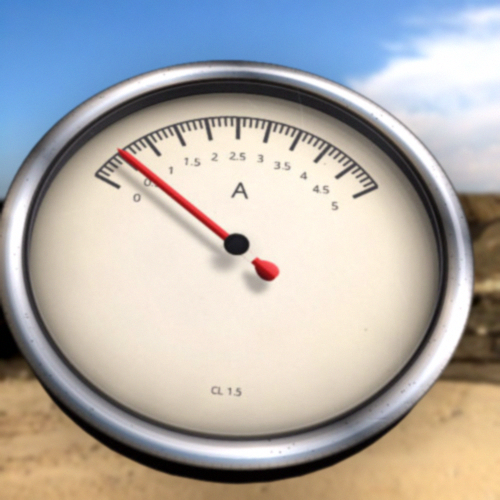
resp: 0.5,A
